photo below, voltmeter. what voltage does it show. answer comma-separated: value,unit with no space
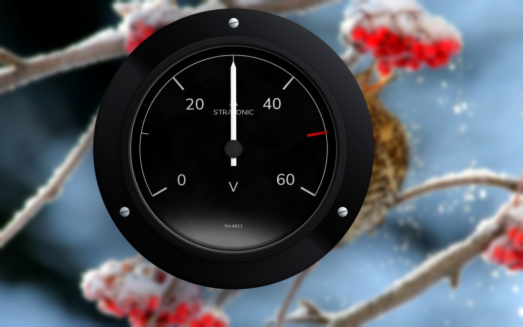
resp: 30,V
